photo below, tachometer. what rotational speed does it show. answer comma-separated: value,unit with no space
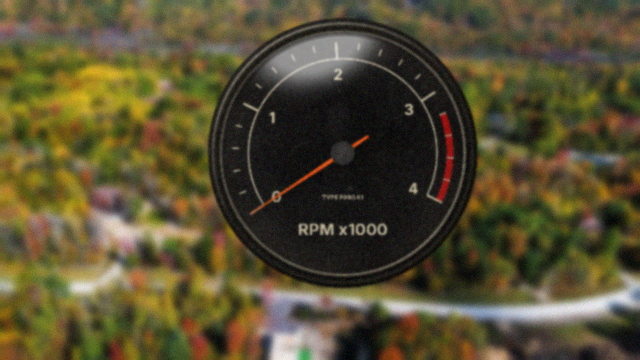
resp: 0,rpm
